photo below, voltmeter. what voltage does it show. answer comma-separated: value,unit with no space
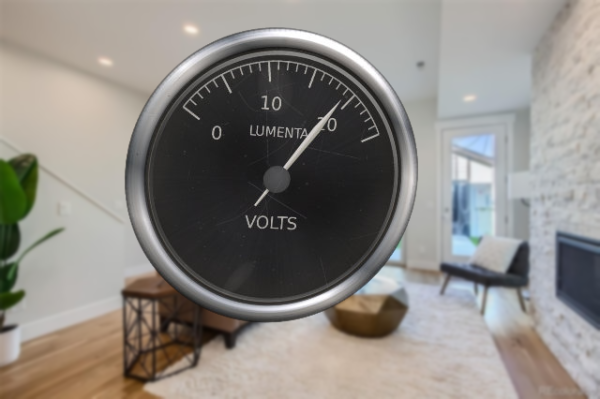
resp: 19,V
